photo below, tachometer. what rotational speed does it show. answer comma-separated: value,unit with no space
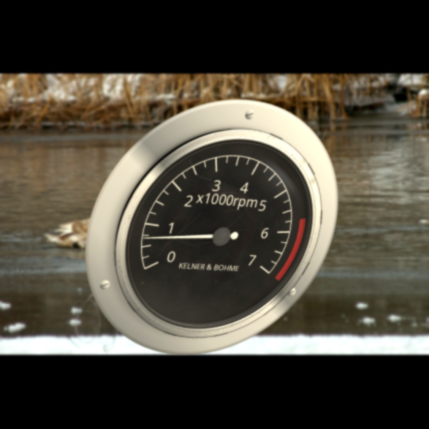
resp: 750,rpm
